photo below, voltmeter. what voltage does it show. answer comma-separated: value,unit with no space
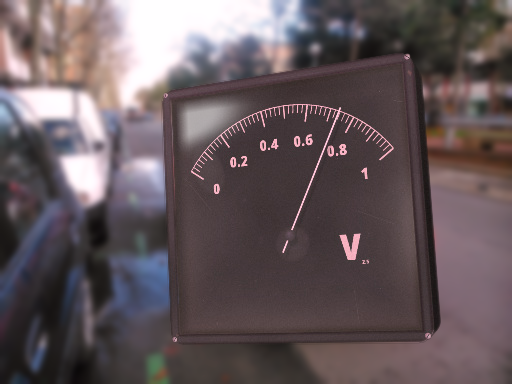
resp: 0.74,V
